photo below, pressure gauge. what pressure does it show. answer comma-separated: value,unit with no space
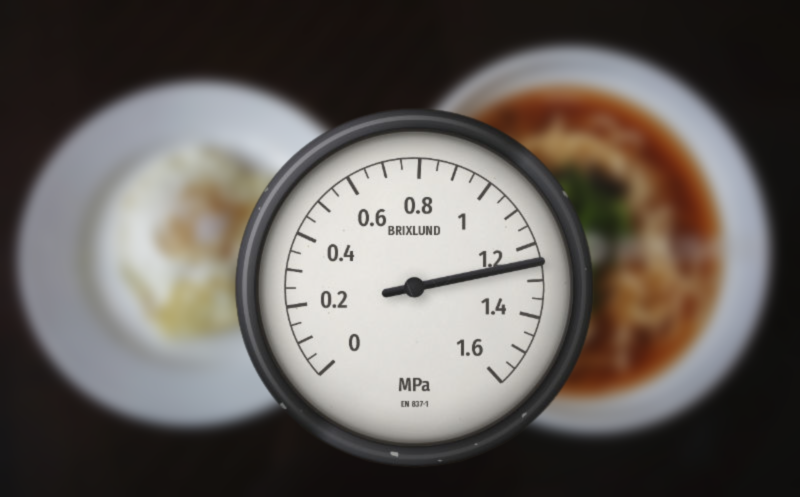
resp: 1.25,MPa
